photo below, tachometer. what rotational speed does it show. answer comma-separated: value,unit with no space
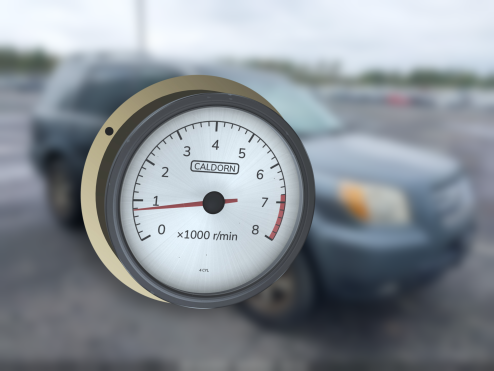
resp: 800,rpm
